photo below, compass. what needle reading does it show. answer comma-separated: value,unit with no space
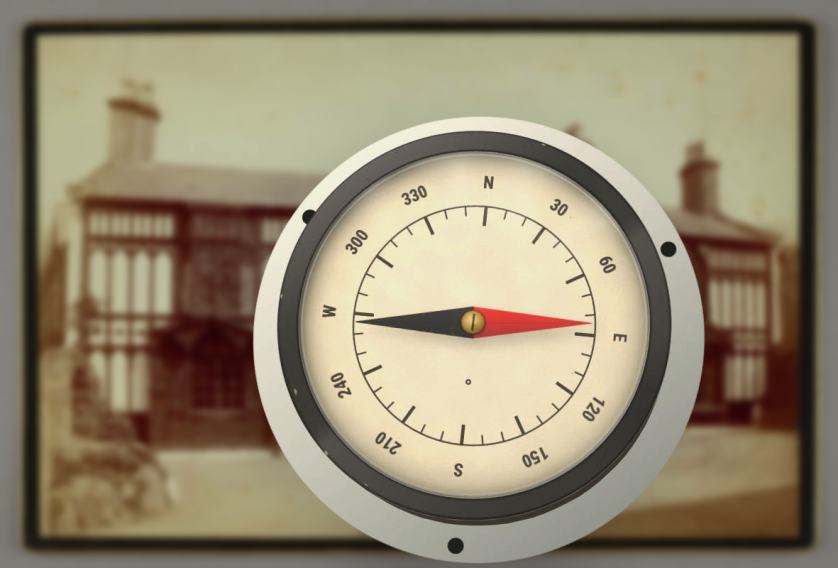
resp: 85,°
